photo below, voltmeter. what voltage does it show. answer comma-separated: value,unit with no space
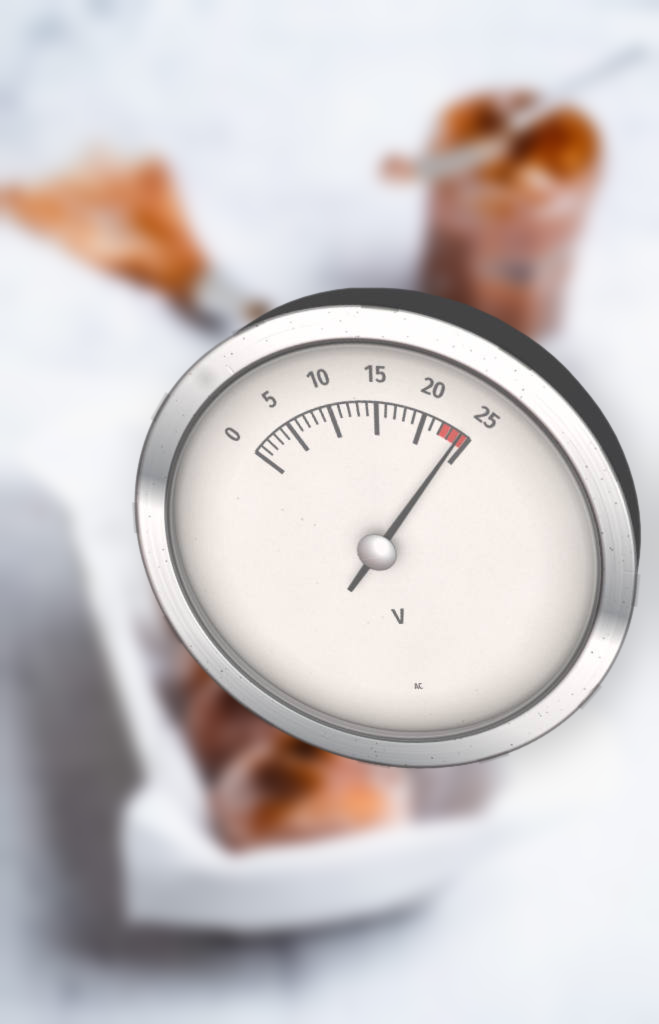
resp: 24,V
